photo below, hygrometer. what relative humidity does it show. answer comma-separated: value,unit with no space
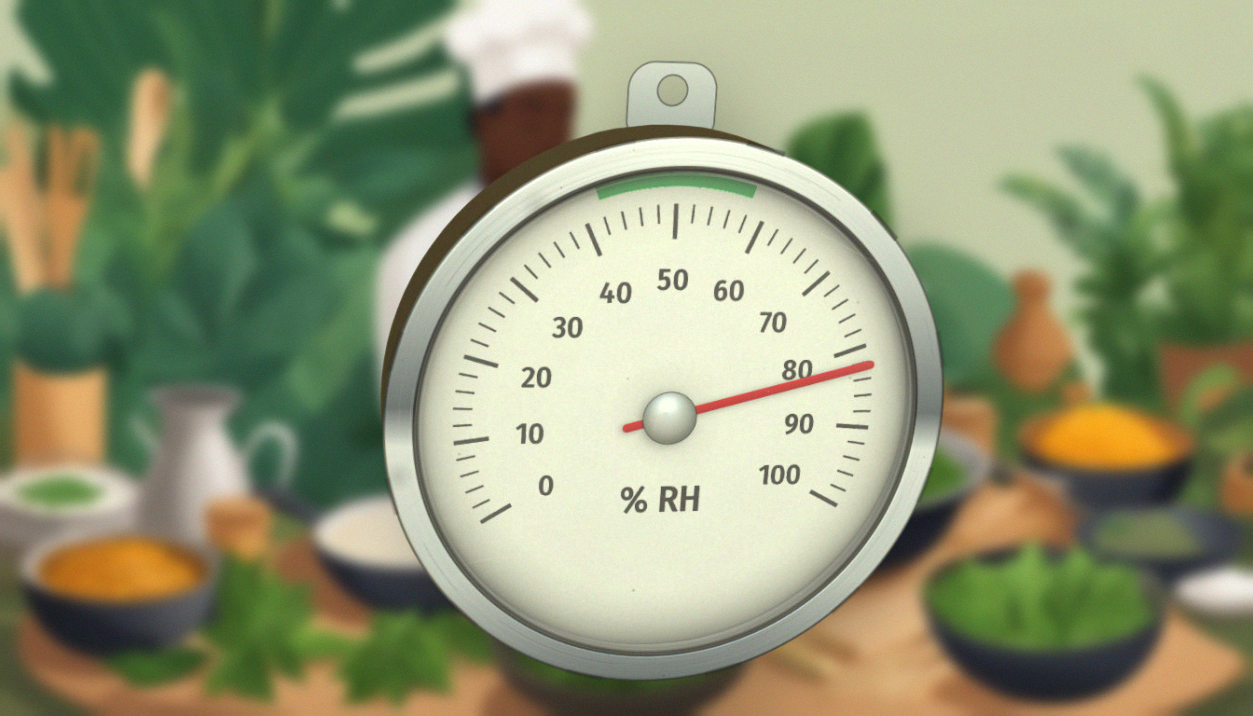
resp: 82,%
